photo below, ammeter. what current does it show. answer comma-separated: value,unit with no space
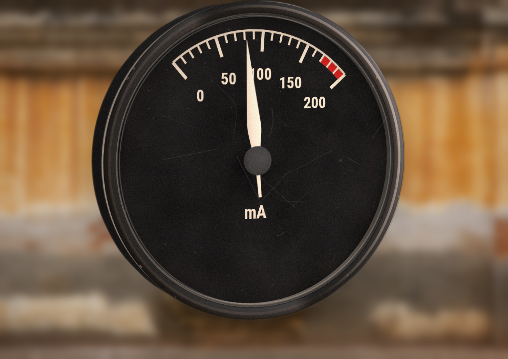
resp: 80,mA
